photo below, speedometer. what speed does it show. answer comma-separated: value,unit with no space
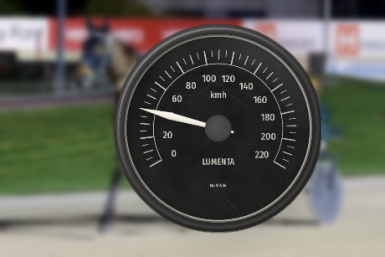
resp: 40,km/h
